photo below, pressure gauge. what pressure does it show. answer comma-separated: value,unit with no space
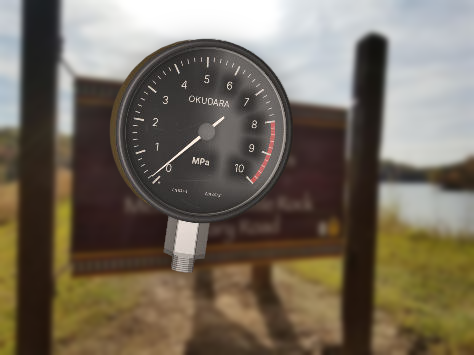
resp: 0.2,MPa
